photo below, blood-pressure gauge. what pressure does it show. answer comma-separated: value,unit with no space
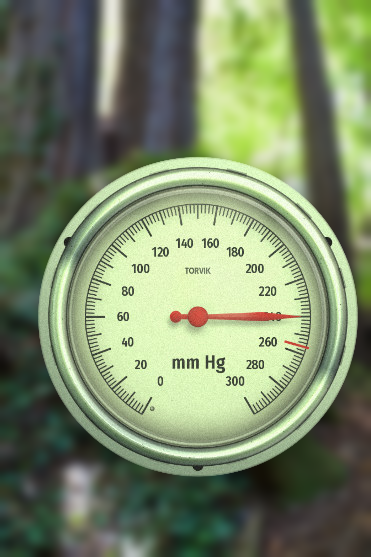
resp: 240,mmHg
